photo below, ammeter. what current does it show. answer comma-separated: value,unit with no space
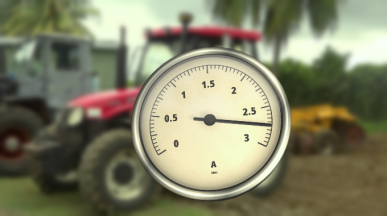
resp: 2.75,A
